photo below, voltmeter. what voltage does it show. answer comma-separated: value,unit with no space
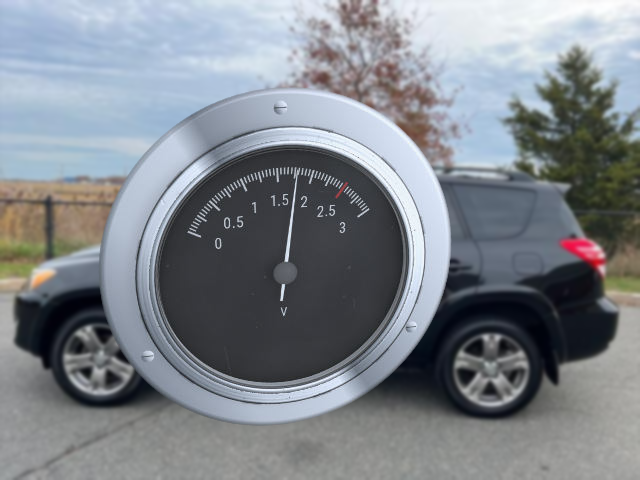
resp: 1.75,V
